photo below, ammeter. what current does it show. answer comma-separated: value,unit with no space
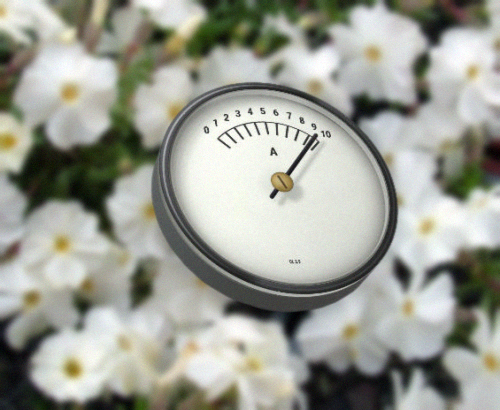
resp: 9.5,A
